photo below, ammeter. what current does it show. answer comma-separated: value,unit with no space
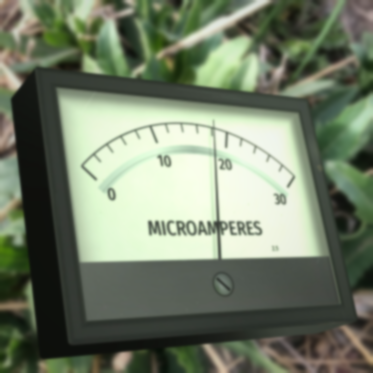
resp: 18,µA
